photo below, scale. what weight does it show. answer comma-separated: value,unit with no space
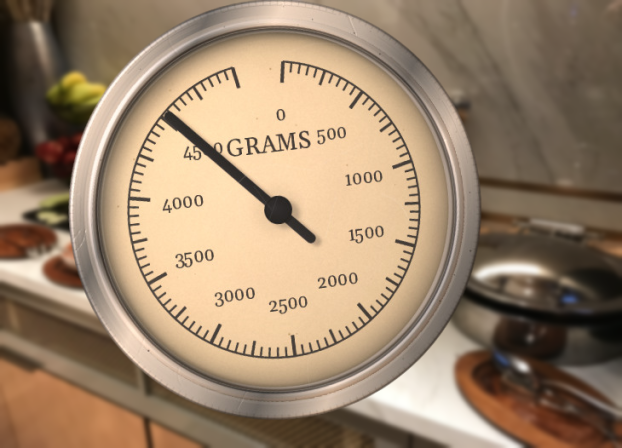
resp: 4525,g
